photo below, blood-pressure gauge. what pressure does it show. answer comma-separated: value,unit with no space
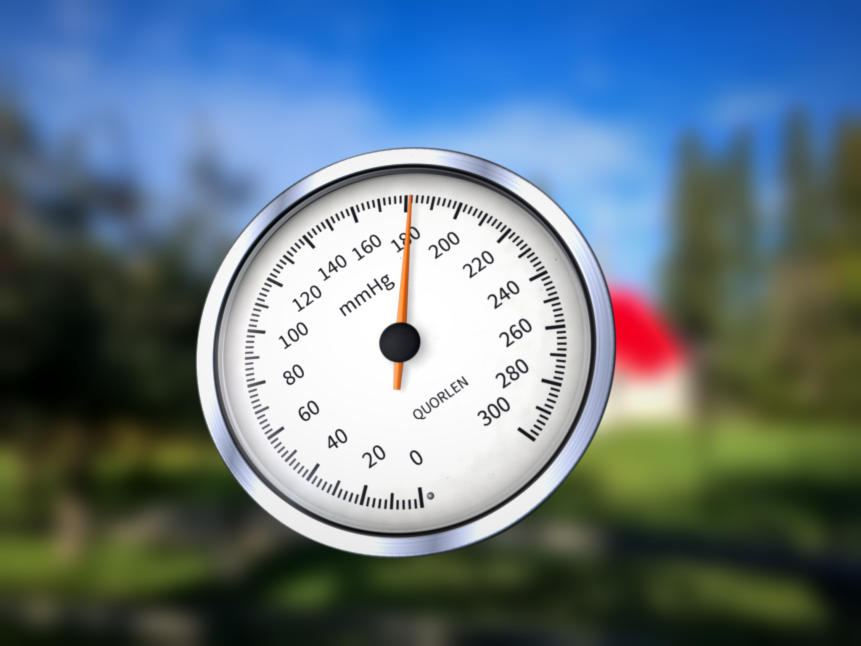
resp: 182,mmHg
